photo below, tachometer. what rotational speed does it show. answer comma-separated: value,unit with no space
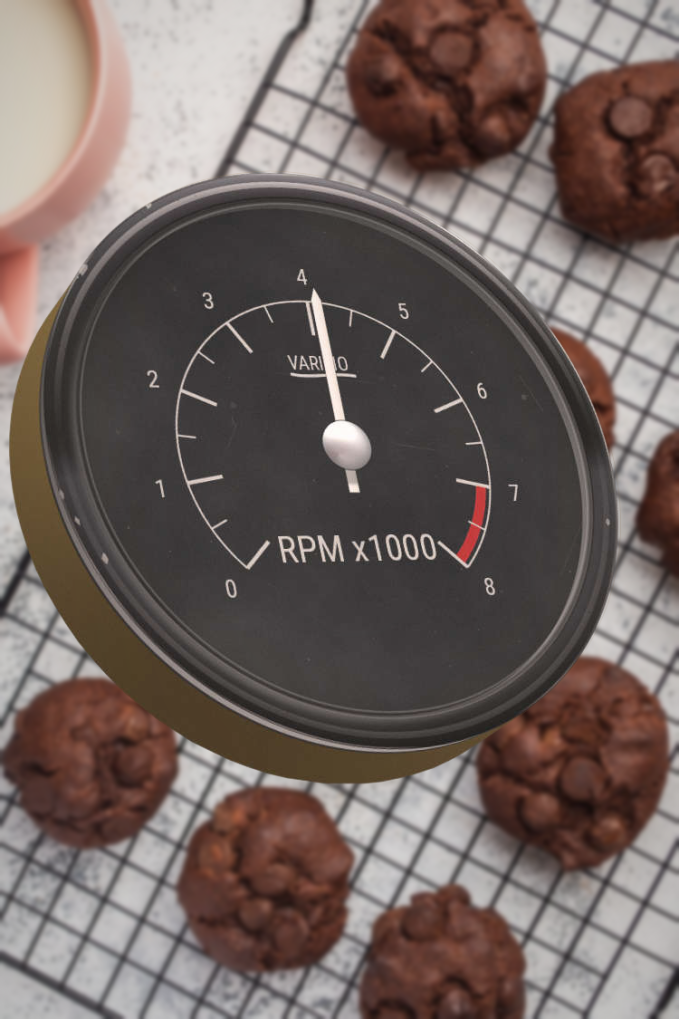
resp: 4000,rpm
